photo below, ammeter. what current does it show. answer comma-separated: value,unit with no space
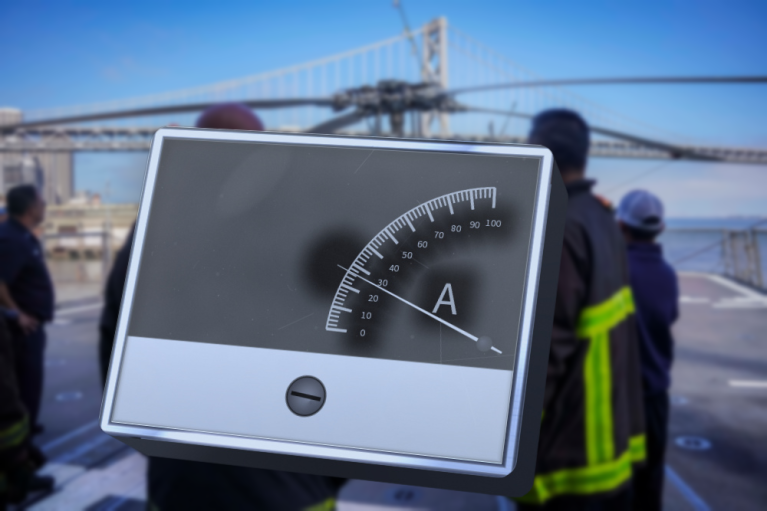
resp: 26,A
